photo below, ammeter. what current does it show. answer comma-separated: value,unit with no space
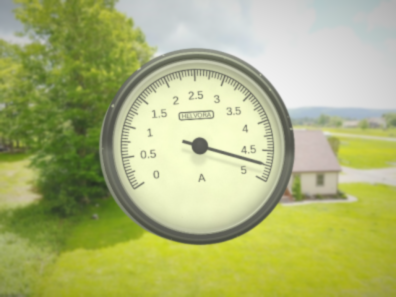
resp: 4.75,A
